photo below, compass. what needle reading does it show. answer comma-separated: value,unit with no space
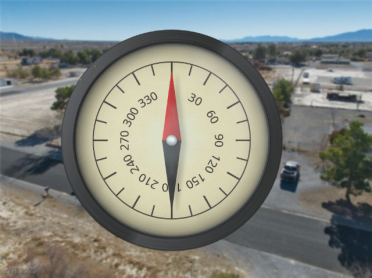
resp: 0,°
